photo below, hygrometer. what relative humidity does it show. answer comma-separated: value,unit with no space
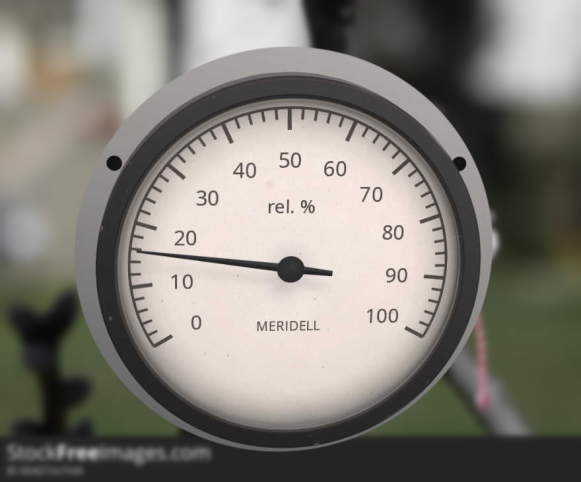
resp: 16,%
